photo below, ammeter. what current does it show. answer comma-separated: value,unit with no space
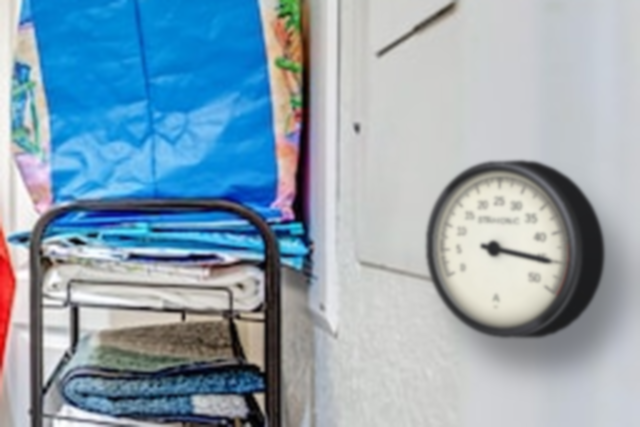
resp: 45,A
